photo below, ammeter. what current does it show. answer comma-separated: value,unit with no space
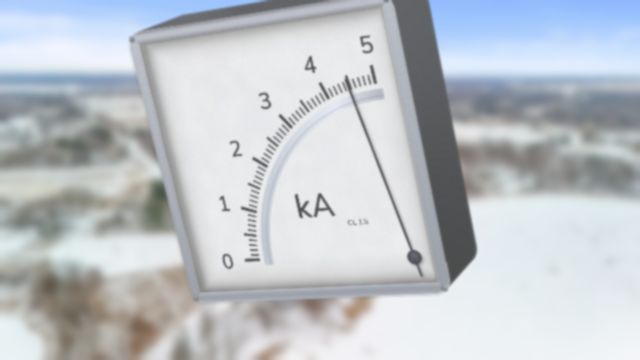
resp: 4.5,kA
